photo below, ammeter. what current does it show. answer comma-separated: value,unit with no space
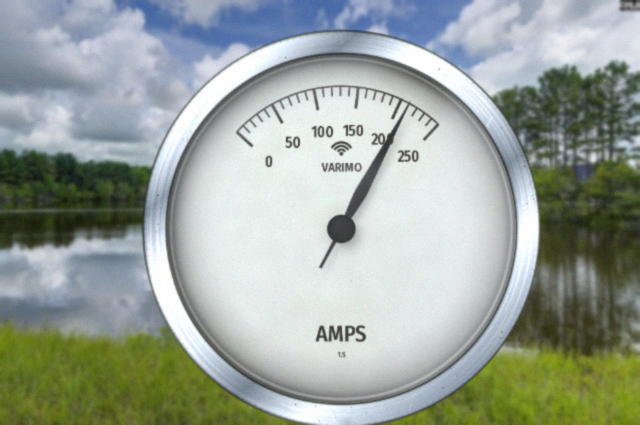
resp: 210,A
